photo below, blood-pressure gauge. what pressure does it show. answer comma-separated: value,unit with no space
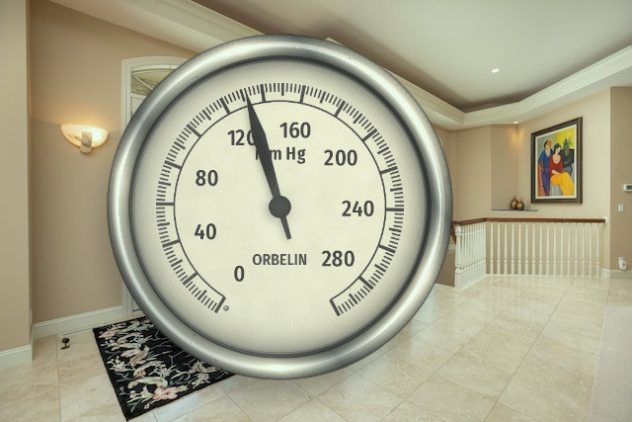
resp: 132,mmHg
